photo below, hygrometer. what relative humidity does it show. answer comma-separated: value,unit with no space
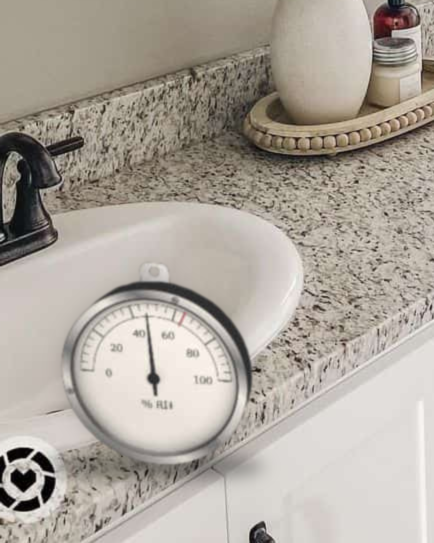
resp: 48,%
